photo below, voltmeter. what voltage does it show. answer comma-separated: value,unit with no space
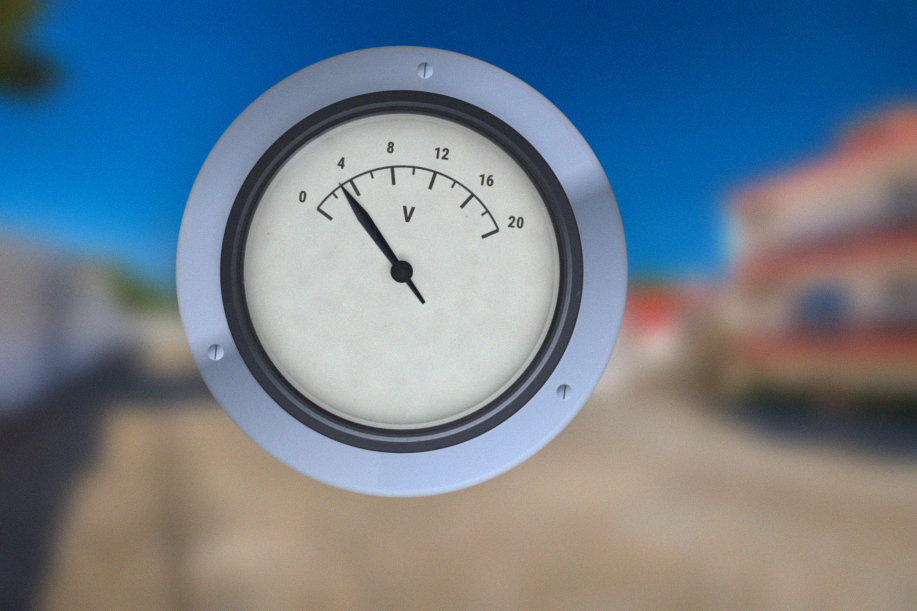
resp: 3,V
